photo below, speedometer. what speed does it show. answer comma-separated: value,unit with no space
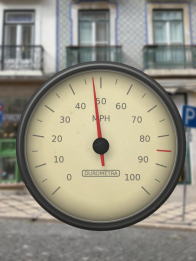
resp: 47.5,mph
